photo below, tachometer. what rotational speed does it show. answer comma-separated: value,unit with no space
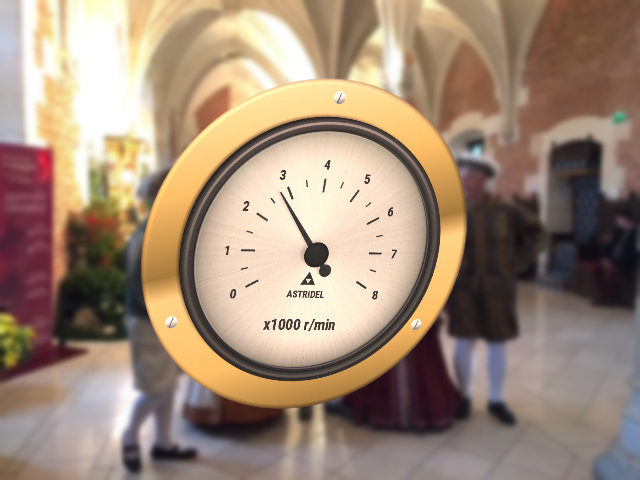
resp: 2750,rpm
